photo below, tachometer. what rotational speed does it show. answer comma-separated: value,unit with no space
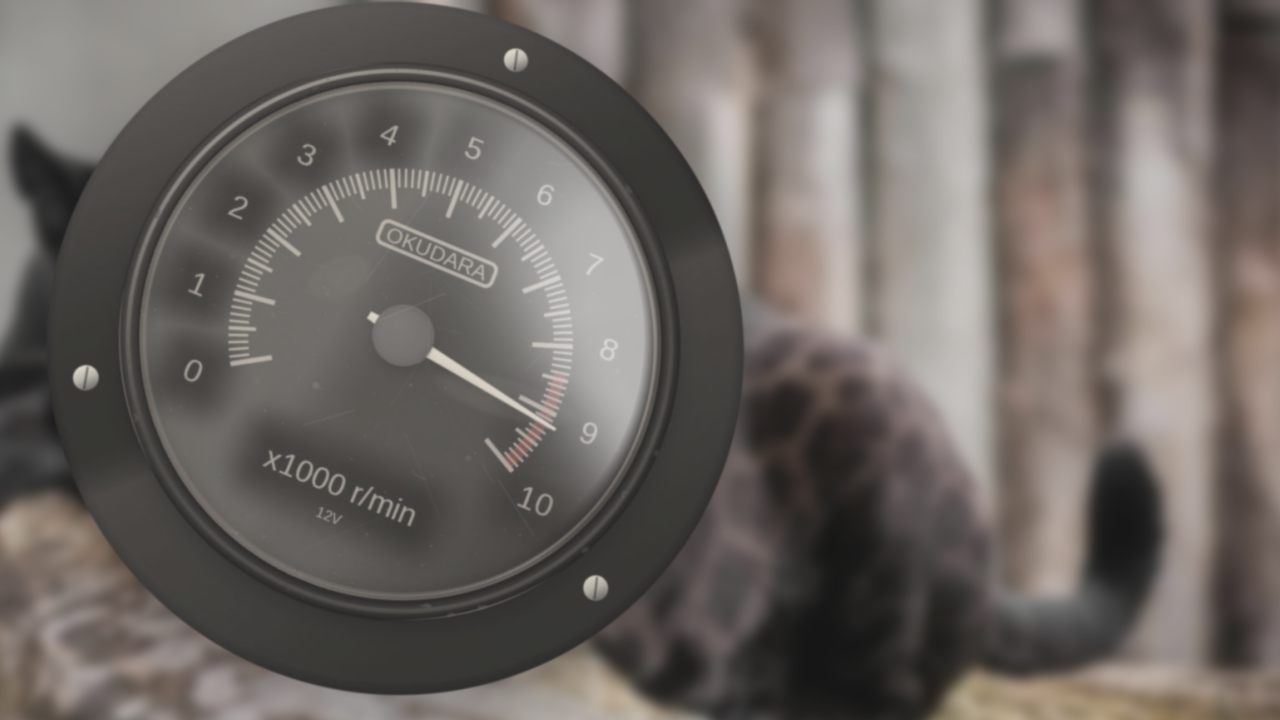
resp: 9200,rpm
